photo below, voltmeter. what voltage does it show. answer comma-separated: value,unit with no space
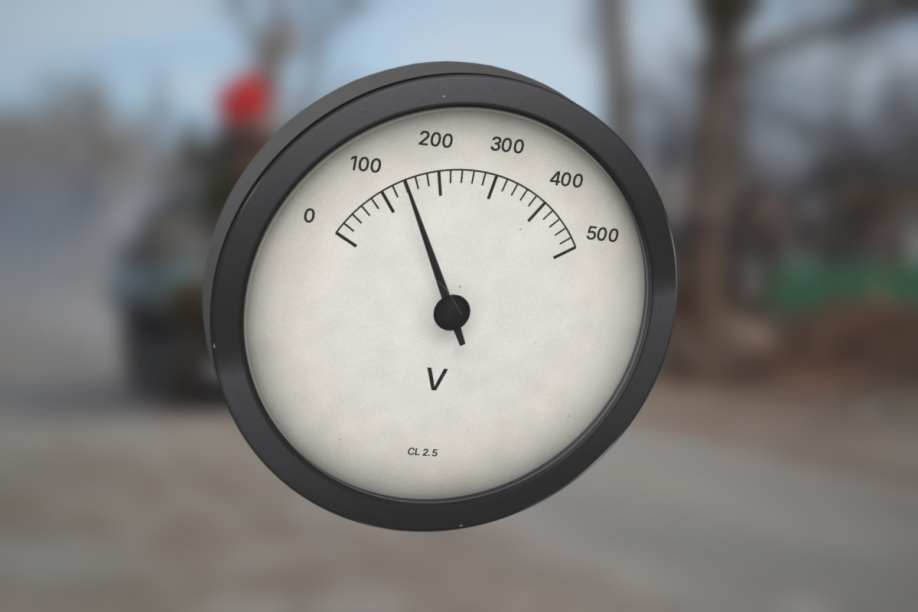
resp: 140,V
